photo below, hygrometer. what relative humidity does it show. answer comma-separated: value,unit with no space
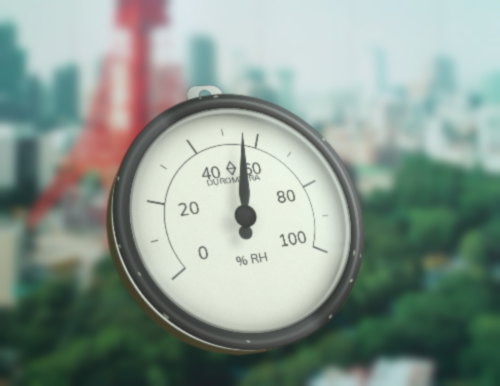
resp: 55,%
